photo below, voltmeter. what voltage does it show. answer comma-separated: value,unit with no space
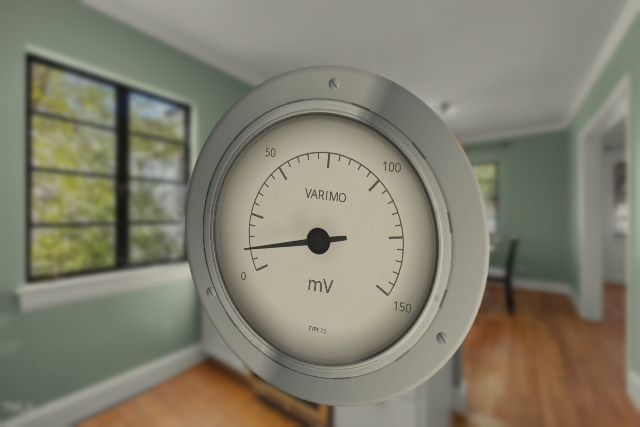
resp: 10,mV
